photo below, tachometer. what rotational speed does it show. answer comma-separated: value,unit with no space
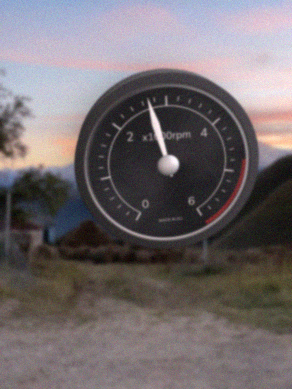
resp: 2700,rpm
